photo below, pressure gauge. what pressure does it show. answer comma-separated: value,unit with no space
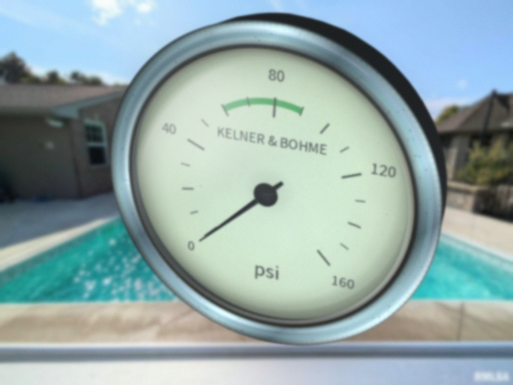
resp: 0,psi
